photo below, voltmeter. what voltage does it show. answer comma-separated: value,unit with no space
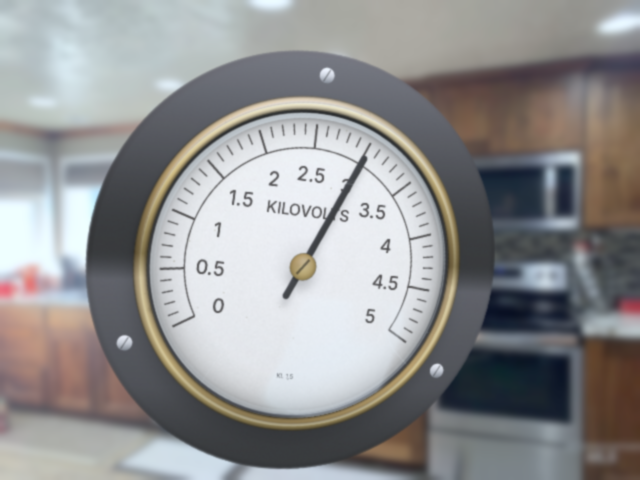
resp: 3,kV
